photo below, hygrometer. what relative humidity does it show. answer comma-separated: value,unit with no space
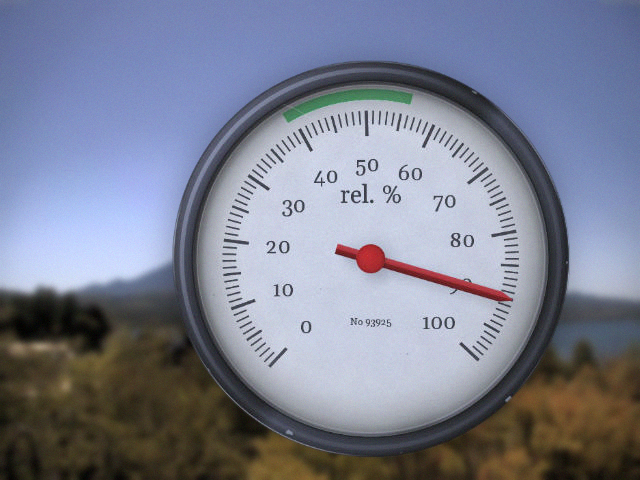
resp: 90,%
